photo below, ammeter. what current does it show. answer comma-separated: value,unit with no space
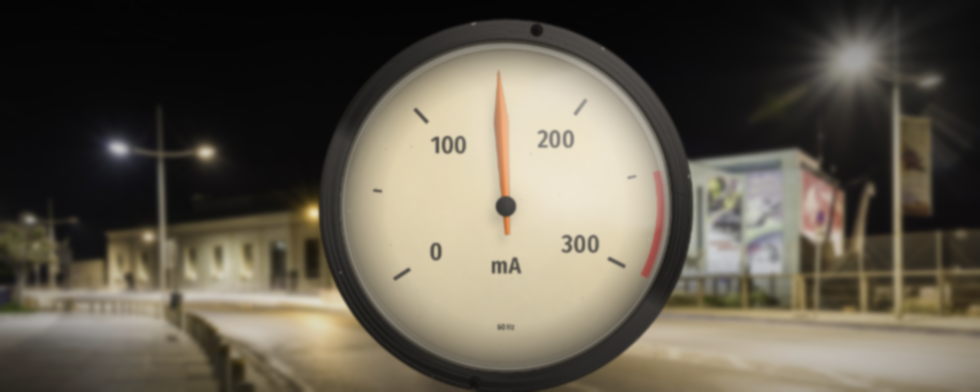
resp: 150,mA
